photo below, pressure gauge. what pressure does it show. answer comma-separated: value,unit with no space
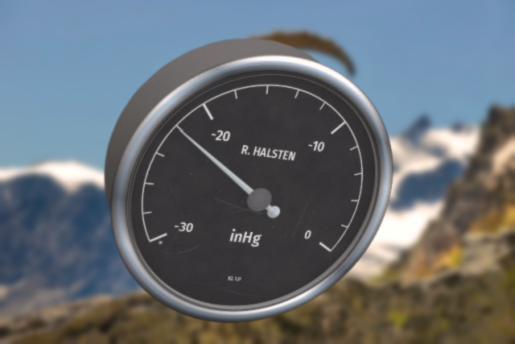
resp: -22,inHg
